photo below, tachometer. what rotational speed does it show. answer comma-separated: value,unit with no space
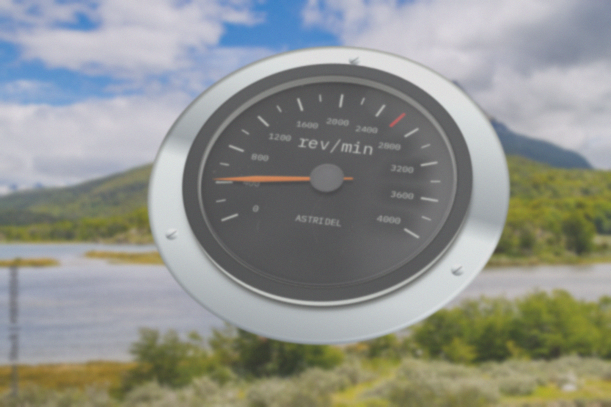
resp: 400,rpm
